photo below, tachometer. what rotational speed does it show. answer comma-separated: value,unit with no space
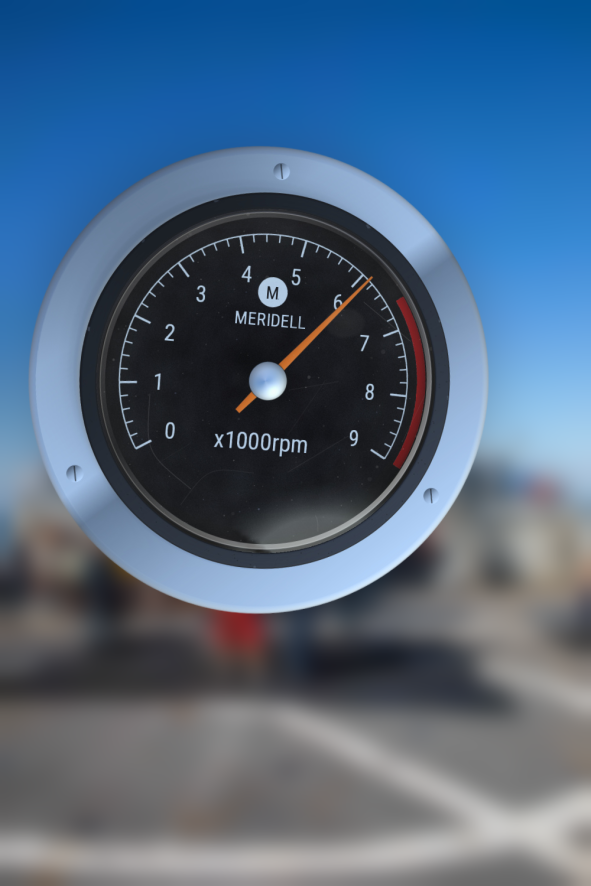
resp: 6100,rpm
